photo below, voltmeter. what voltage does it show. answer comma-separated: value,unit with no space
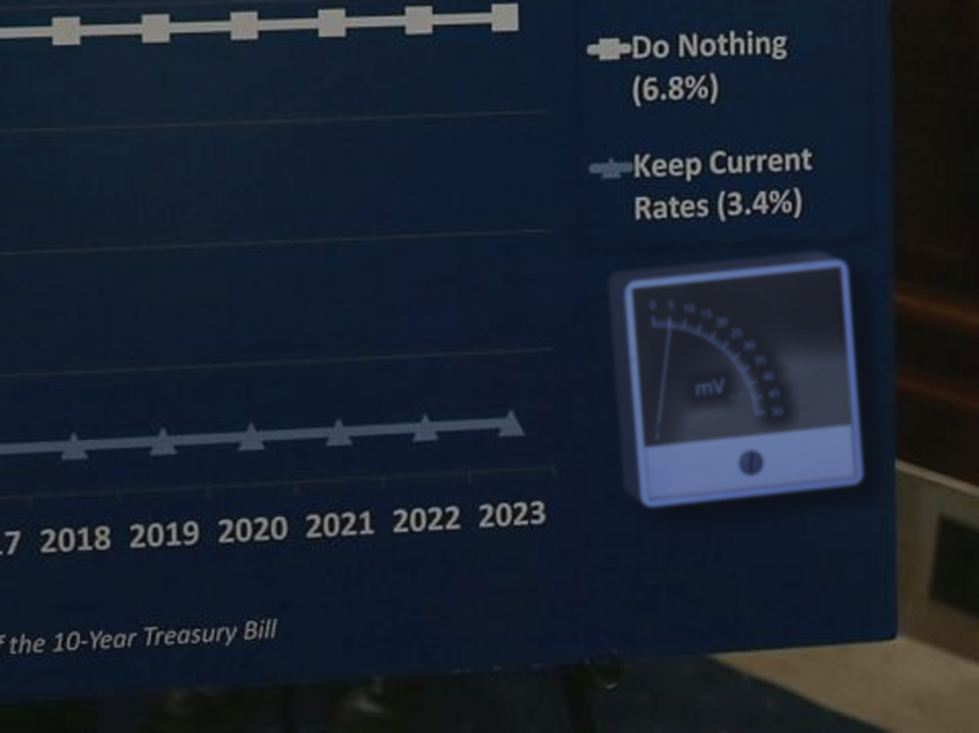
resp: 5,mV
